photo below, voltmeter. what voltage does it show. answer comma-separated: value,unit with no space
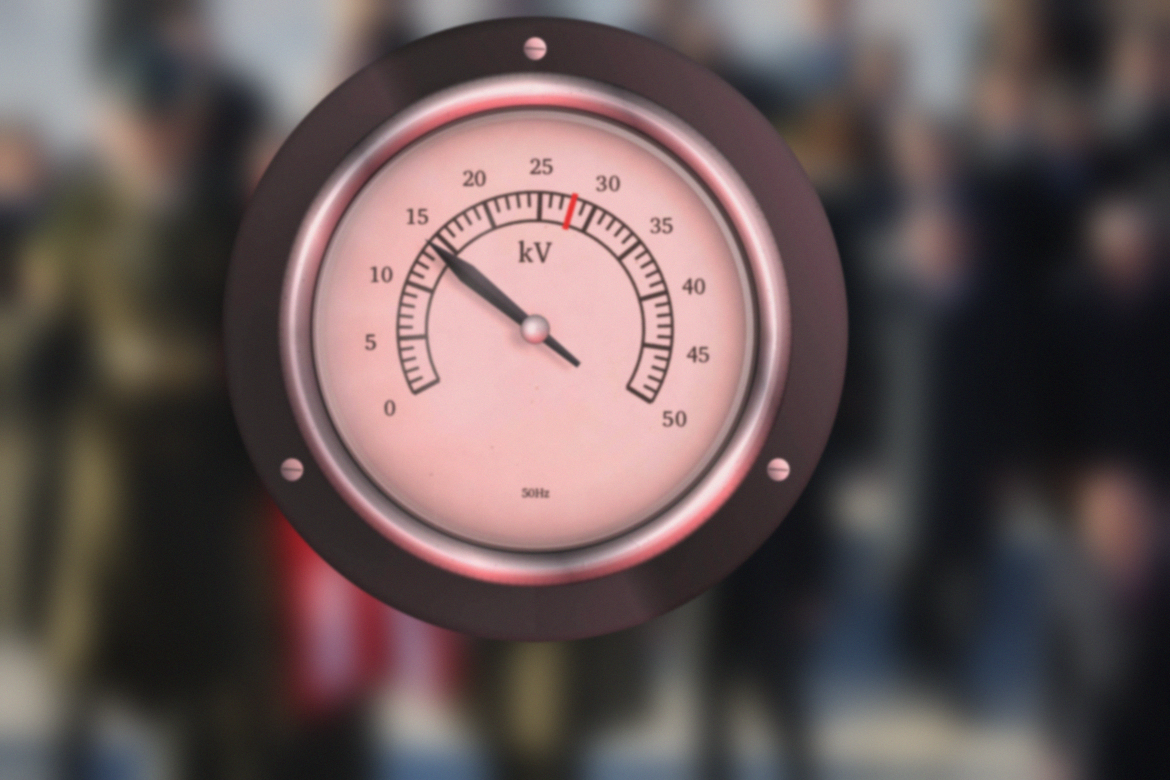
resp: 14,kV
